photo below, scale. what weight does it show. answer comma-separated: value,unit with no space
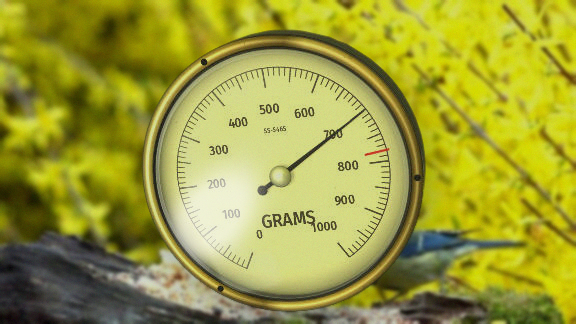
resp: 700,g
